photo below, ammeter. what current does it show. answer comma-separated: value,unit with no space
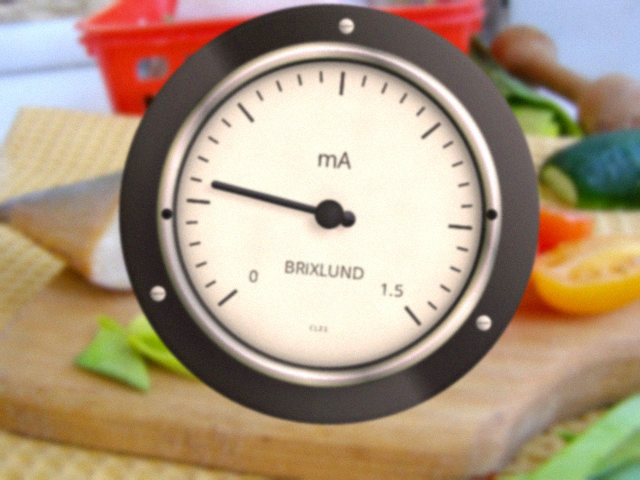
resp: 0.3,mA
